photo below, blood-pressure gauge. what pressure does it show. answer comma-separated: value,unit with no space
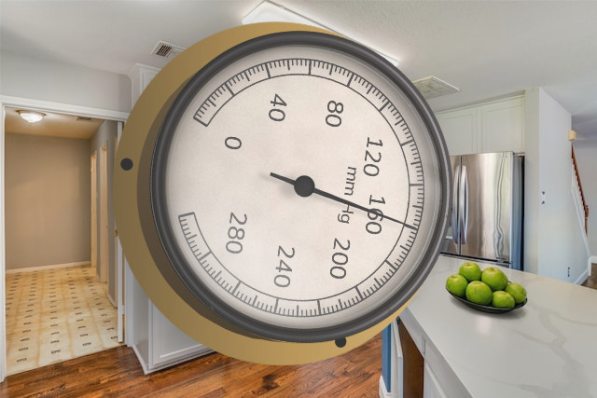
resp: 160,mmHg
